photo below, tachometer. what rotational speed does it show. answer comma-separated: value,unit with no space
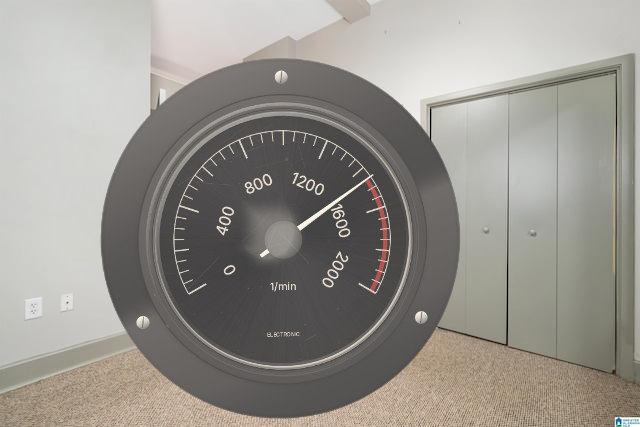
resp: 1450,rpm
